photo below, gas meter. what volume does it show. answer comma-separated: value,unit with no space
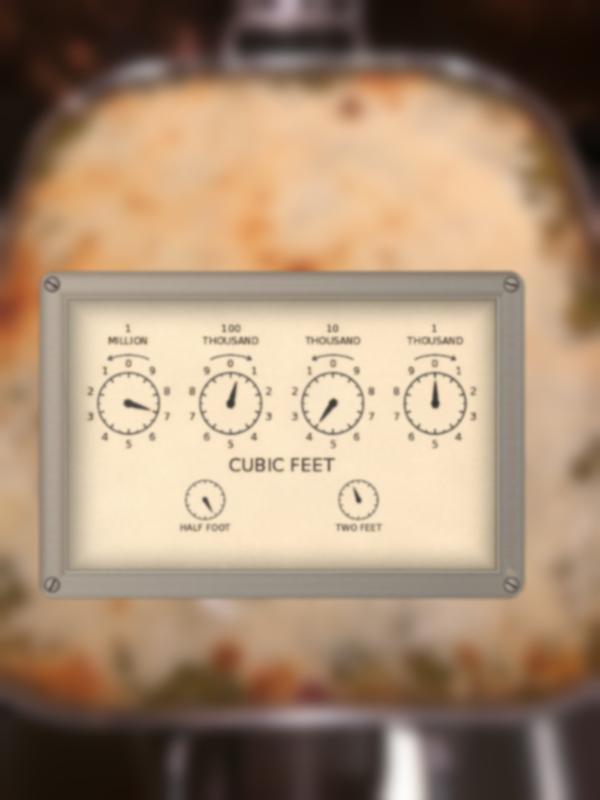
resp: 704000,ft³
